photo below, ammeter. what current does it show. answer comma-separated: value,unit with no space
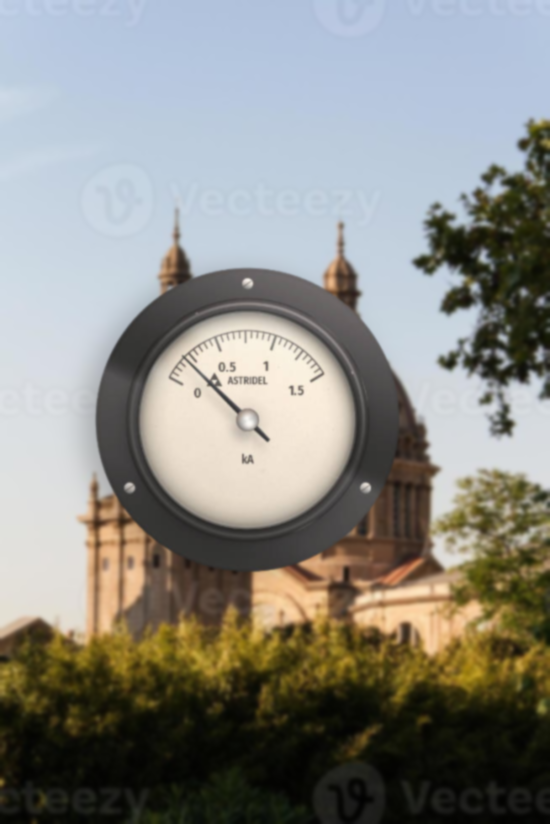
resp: 0.2,kA
